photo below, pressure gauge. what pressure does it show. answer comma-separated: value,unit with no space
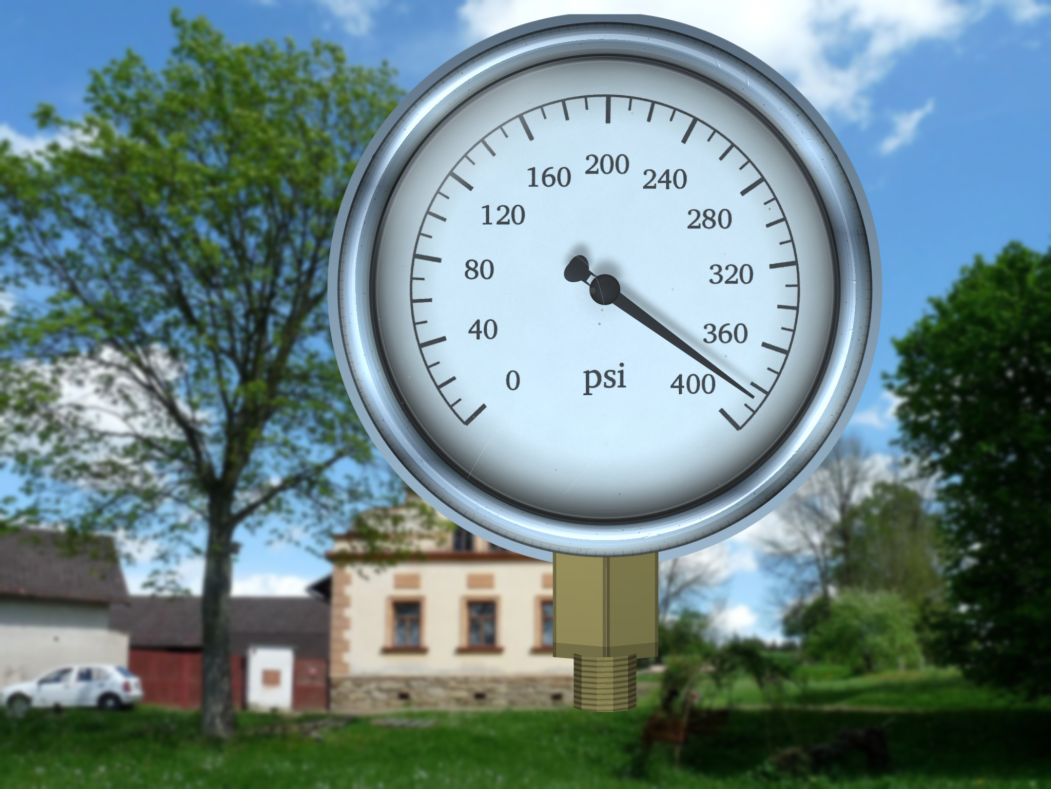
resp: 385,psi
